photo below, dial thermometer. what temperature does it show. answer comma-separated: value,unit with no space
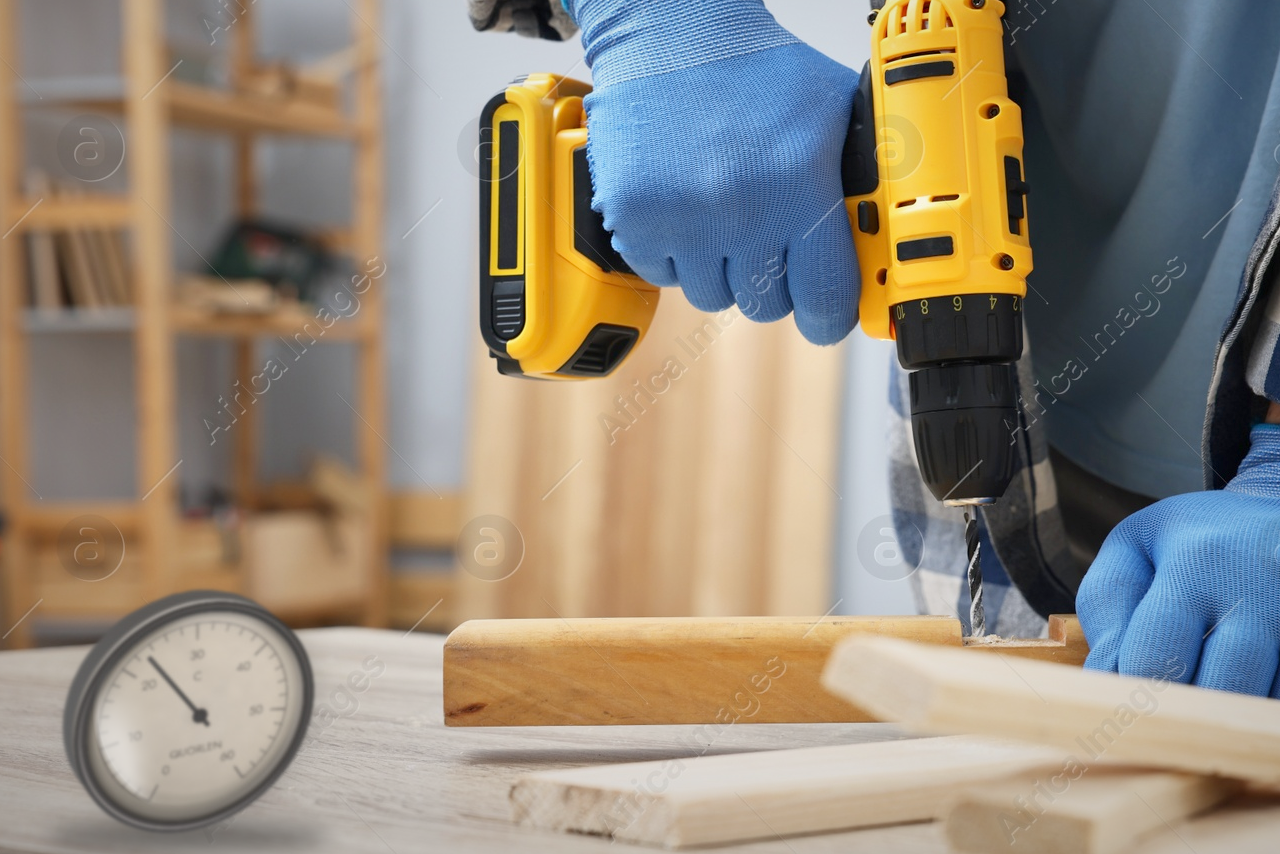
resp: 23,°C
